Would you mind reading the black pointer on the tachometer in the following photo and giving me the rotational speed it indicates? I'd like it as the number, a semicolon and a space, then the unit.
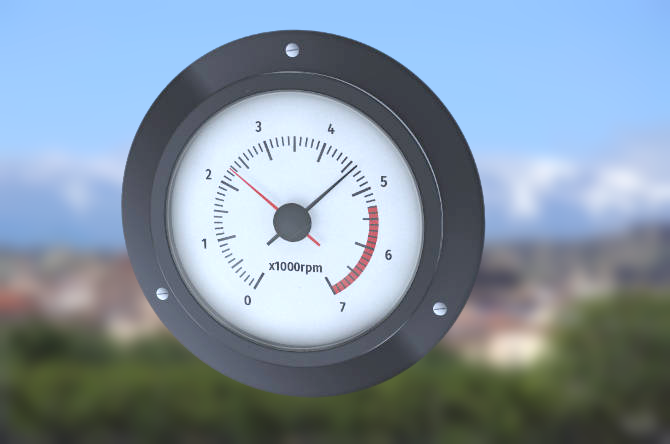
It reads 4600; rpm
